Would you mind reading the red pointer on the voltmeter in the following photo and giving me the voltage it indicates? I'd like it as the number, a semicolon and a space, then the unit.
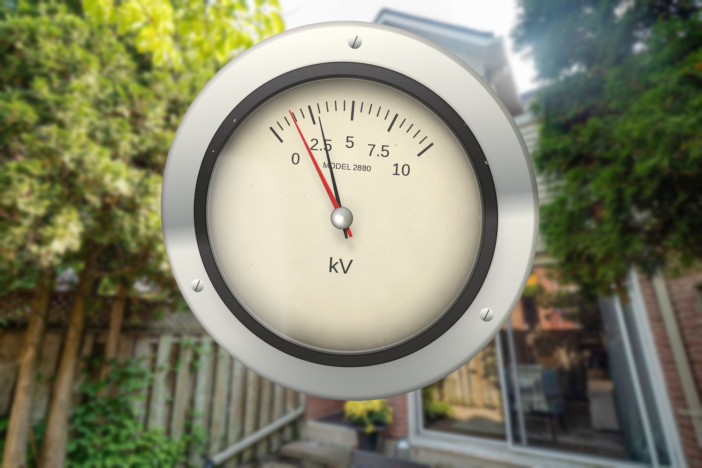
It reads 1.5; kV
